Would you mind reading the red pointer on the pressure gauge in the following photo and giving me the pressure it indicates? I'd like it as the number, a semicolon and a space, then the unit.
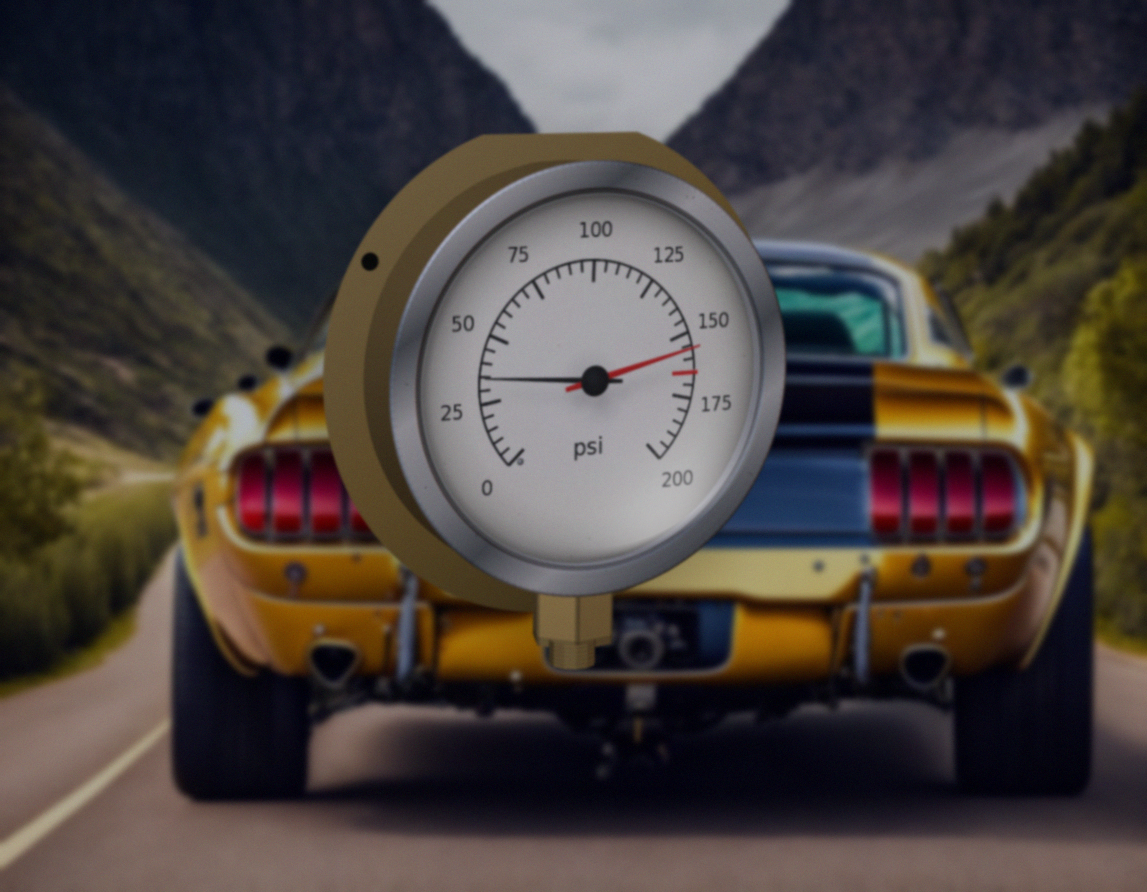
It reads 155; psi
